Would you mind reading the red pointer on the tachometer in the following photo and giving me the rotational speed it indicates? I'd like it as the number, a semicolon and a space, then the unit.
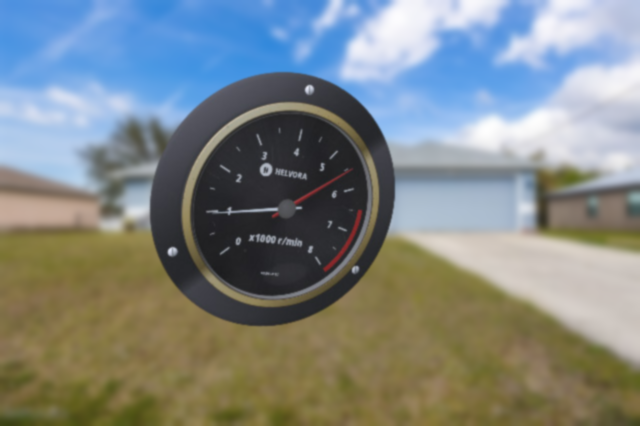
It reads 5500; rpm
